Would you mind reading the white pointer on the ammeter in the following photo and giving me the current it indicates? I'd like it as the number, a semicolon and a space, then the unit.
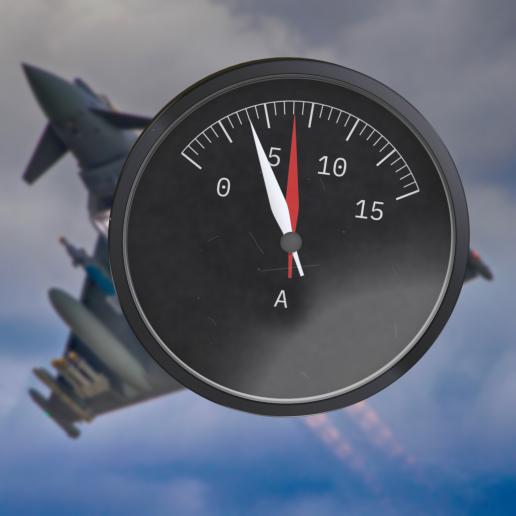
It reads 4; A
